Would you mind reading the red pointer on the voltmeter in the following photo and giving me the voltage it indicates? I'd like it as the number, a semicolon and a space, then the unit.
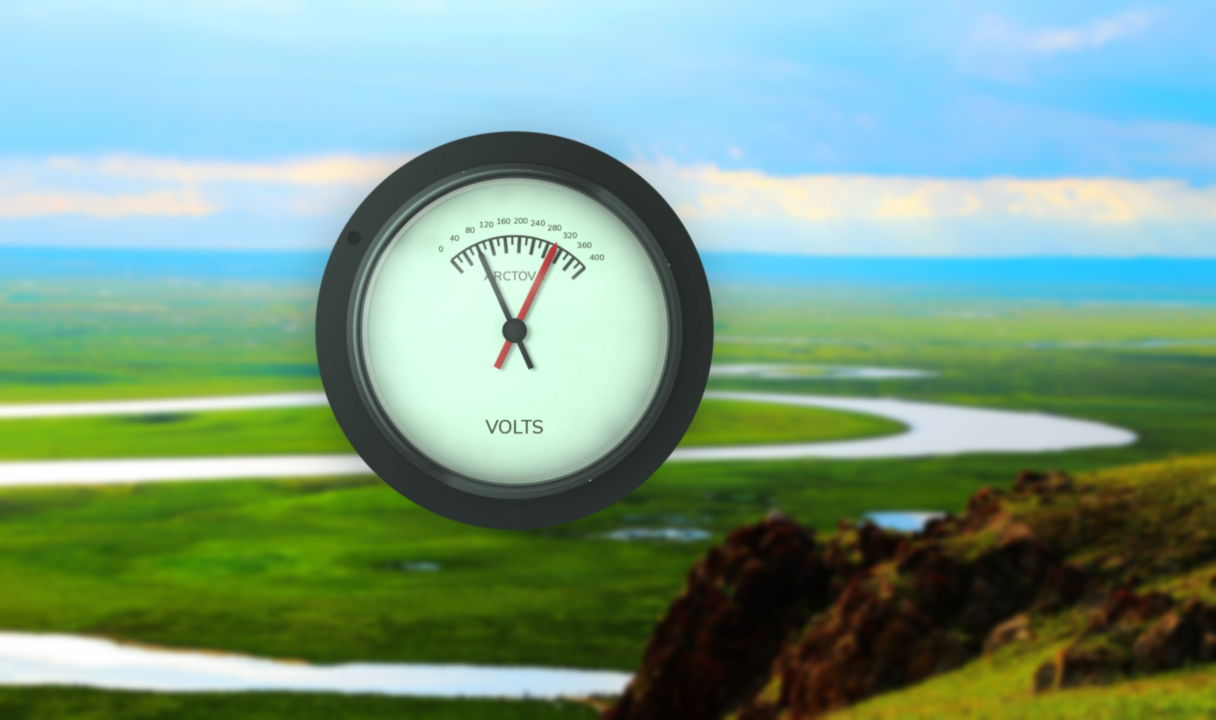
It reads 300; V
